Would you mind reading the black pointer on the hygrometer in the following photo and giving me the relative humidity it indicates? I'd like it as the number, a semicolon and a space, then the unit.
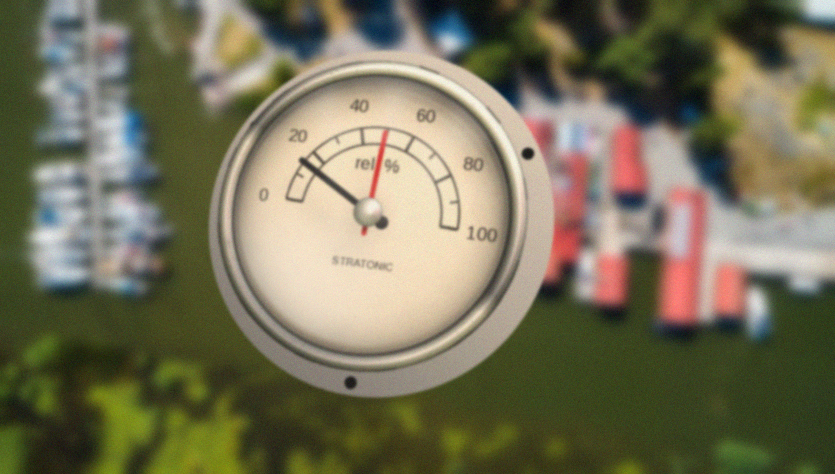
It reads 15; %
